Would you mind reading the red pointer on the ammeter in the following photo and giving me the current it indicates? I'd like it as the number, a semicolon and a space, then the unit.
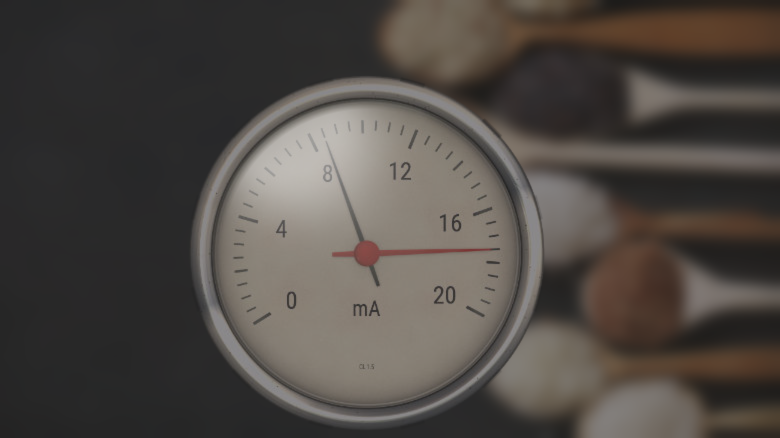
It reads 17.5; mA
